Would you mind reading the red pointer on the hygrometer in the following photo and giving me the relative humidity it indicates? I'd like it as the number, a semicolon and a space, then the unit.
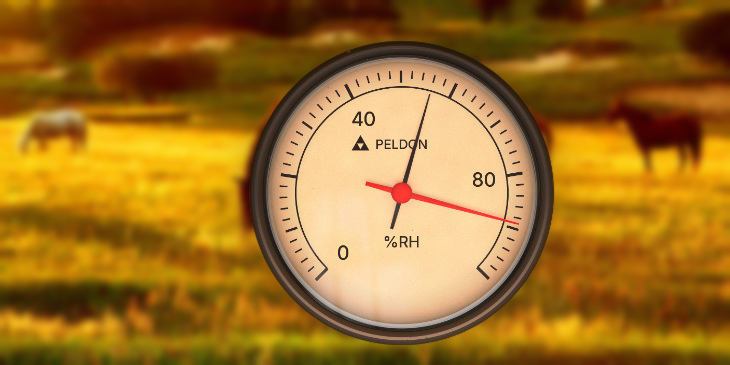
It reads 89; %
